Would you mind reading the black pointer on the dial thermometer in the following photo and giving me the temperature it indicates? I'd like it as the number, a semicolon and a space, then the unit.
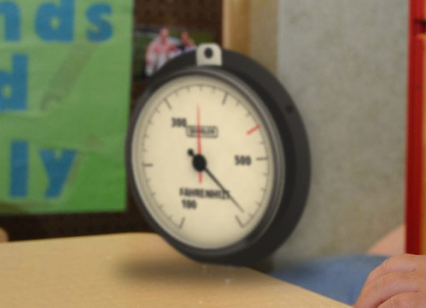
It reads 580; °F
